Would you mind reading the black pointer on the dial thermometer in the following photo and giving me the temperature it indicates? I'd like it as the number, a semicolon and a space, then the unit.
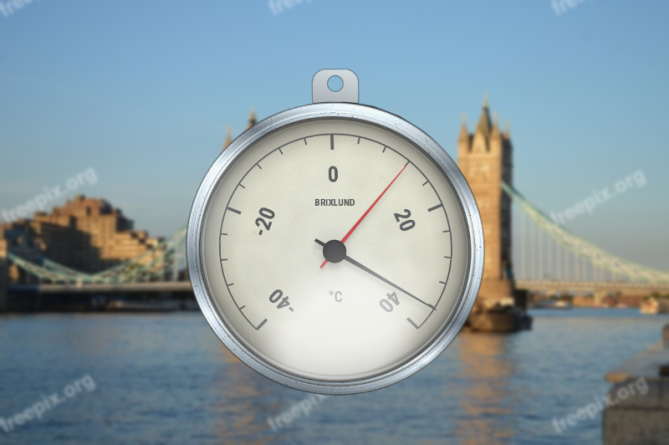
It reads 36; °C
